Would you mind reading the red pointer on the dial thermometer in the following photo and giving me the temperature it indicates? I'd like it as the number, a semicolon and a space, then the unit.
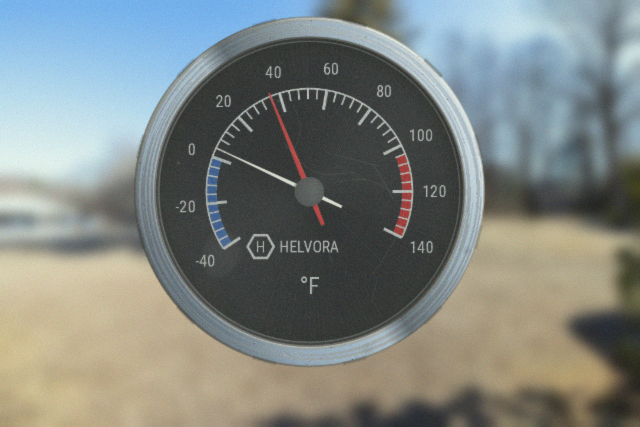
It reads 36; °F
